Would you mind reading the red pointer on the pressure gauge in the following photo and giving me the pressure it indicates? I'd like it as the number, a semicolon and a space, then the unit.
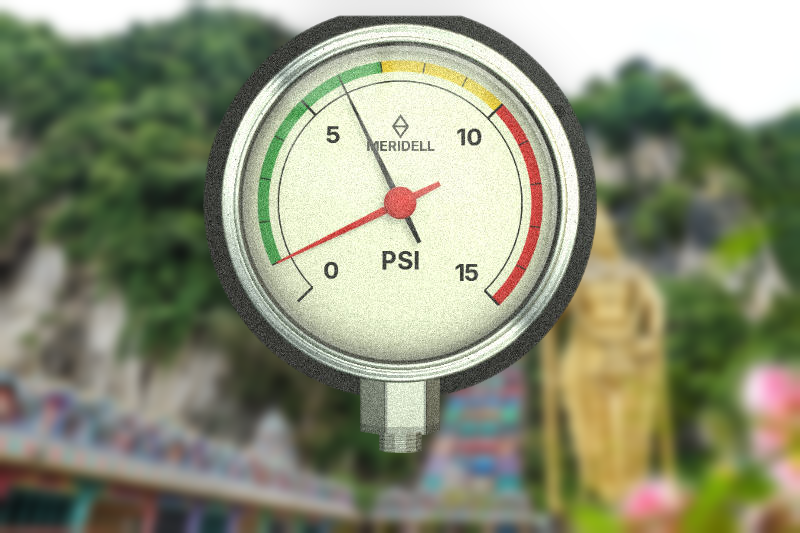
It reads 1; psi
